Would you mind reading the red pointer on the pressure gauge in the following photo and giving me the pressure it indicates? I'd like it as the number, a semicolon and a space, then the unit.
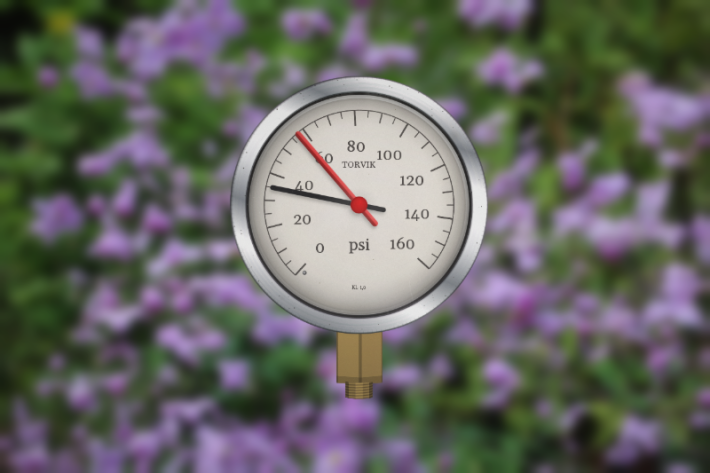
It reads 57.5; psi
